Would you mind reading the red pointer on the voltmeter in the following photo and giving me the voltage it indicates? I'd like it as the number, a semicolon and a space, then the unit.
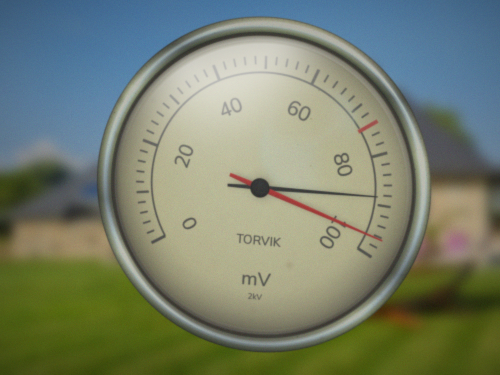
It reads 96; mV
